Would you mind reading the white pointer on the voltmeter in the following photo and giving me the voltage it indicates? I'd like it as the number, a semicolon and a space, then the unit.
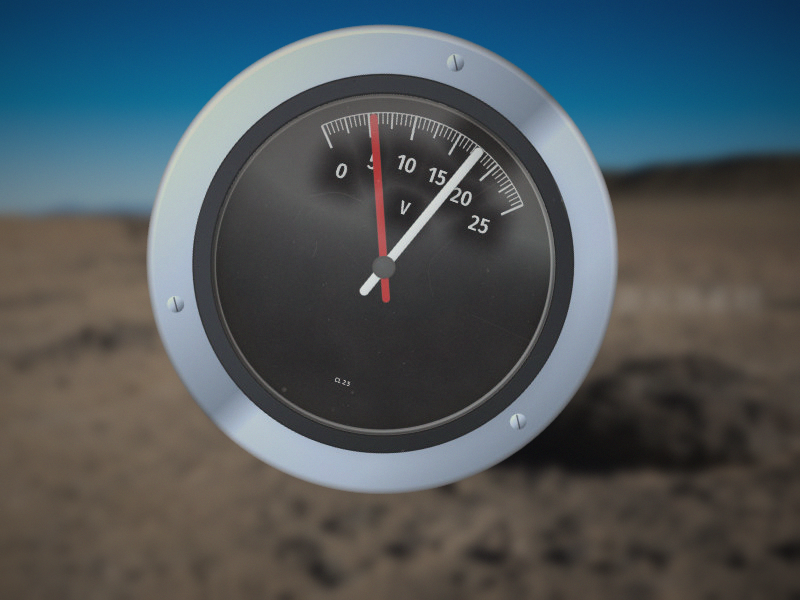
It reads 17.5; V
